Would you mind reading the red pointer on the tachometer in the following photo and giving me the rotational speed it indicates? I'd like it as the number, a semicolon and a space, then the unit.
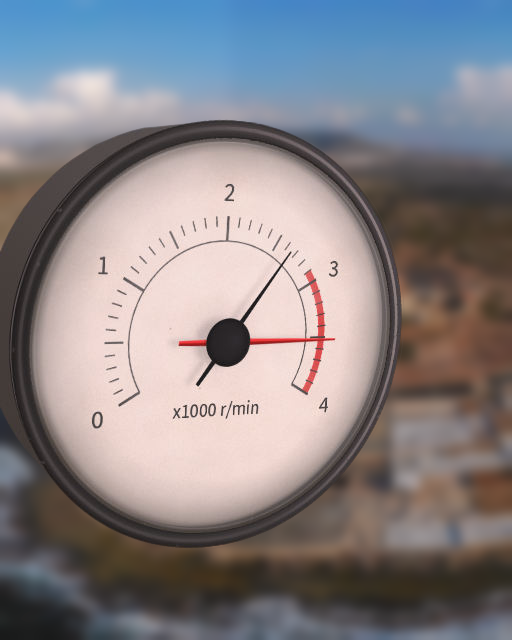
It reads 3500; rpm
